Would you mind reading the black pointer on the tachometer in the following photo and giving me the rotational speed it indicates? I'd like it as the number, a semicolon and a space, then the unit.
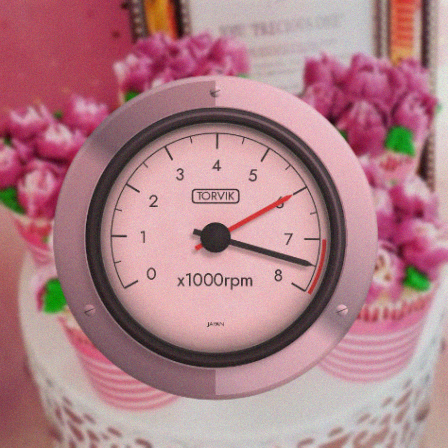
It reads 7500; rpm
